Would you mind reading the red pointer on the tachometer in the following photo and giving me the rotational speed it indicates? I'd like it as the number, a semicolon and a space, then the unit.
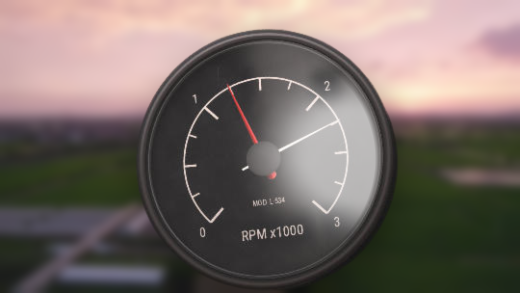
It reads 1250; rpm
